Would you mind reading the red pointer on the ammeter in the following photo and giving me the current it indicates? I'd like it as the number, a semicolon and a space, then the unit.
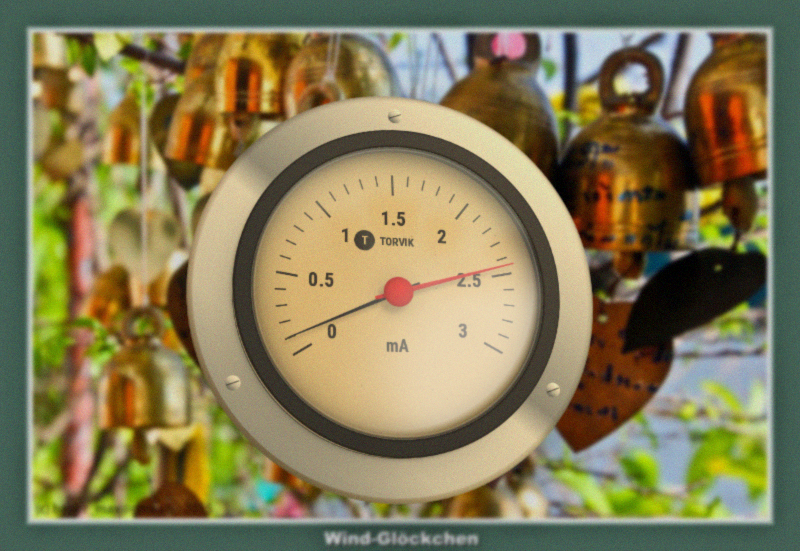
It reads 2.45; mA
